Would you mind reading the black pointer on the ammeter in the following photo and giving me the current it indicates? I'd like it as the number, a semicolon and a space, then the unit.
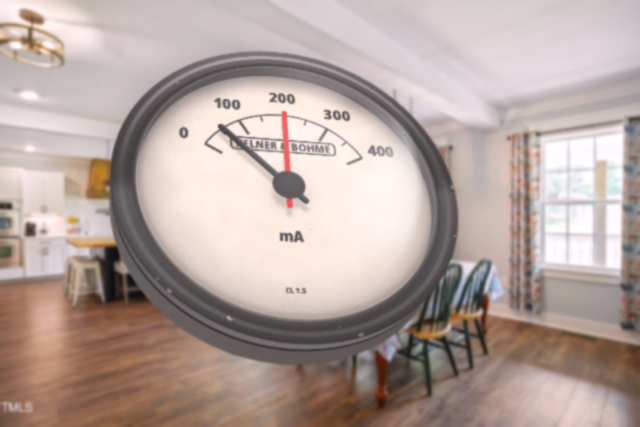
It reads 50; mA
